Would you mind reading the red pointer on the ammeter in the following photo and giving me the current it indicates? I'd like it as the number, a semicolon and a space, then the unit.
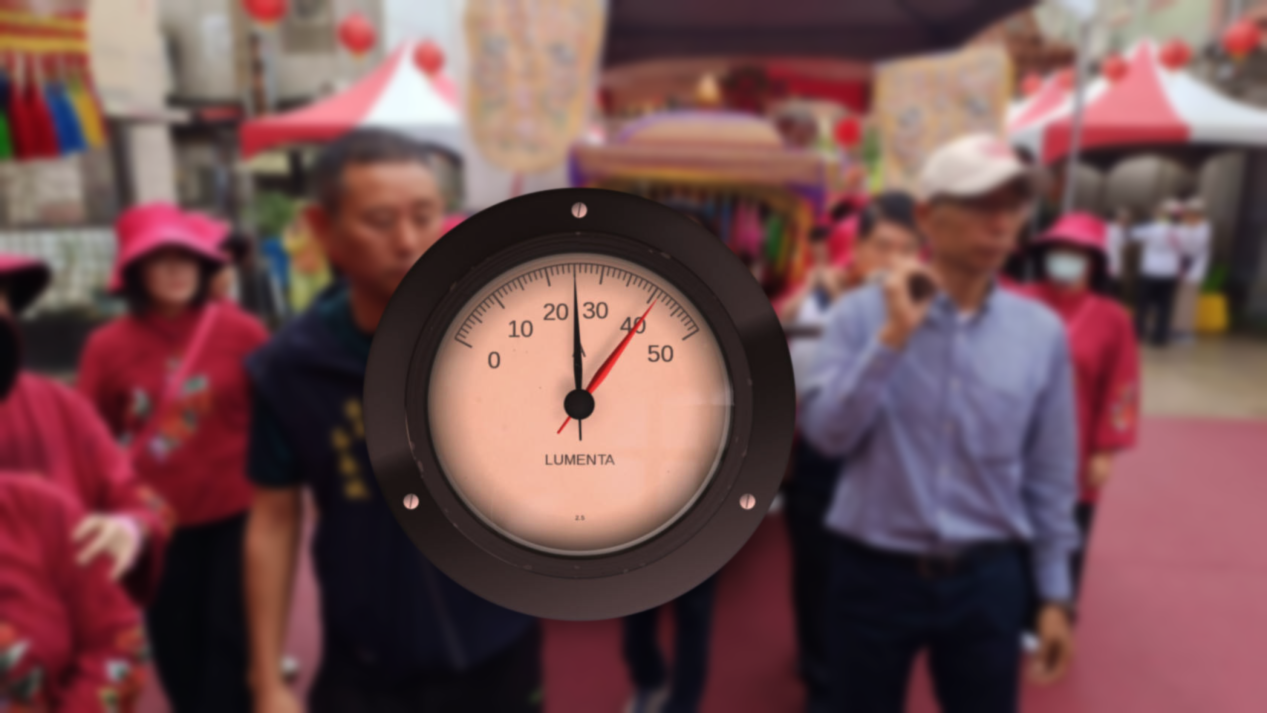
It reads 41; A
